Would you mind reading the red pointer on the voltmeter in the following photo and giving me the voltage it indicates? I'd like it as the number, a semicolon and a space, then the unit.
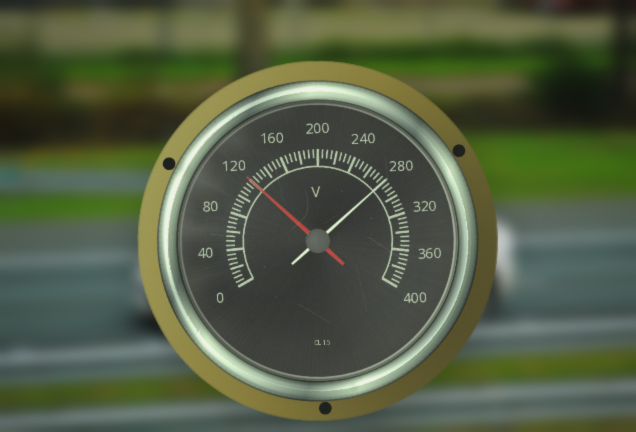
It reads 120; V
